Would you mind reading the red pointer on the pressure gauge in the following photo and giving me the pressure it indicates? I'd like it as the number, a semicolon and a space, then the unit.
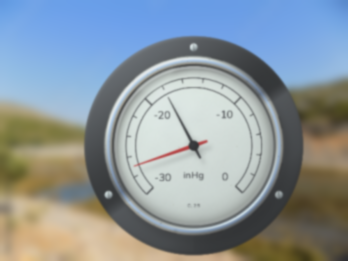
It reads -27; inHg
